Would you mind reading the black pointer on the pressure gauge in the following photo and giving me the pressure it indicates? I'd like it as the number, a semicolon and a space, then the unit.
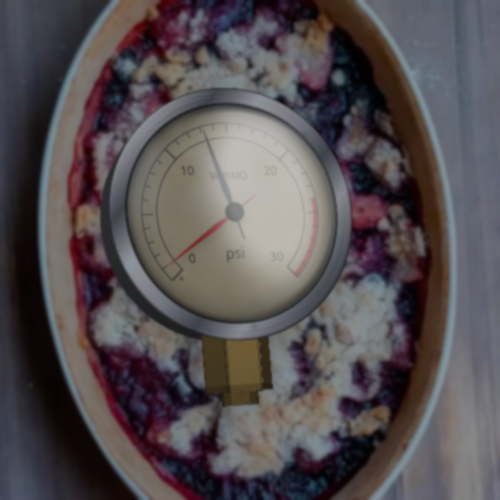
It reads 13; psi
